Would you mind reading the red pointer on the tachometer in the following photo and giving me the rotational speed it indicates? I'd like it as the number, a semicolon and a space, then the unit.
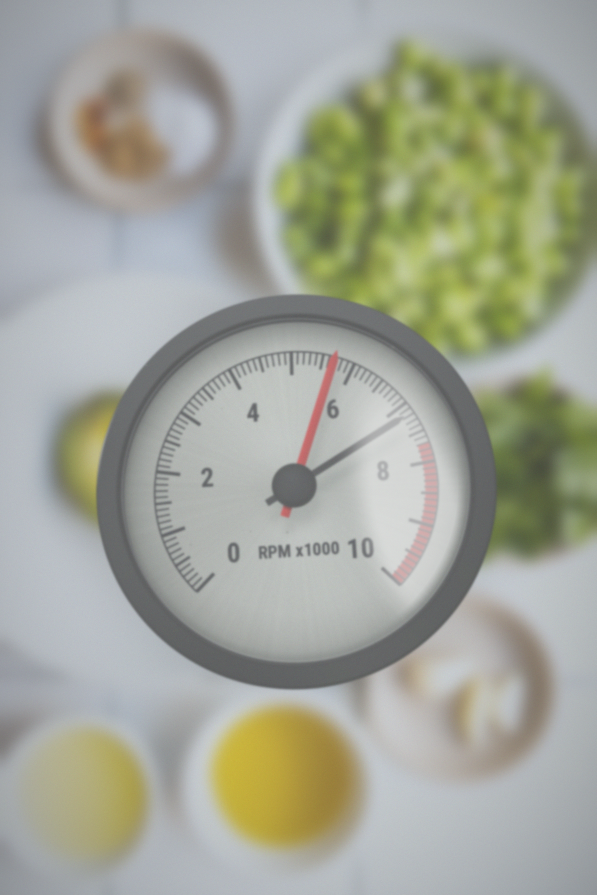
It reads 5700; rpm
